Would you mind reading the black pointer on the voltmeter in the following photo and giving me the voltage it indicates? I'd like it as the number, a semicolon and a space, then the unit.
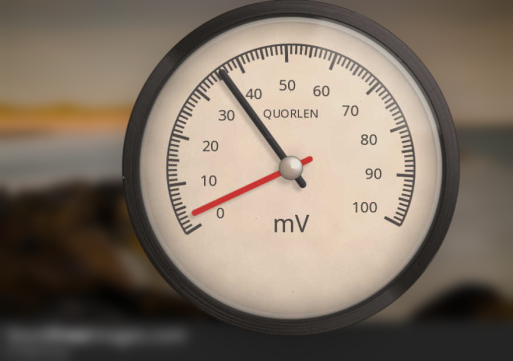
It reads 36; mV
